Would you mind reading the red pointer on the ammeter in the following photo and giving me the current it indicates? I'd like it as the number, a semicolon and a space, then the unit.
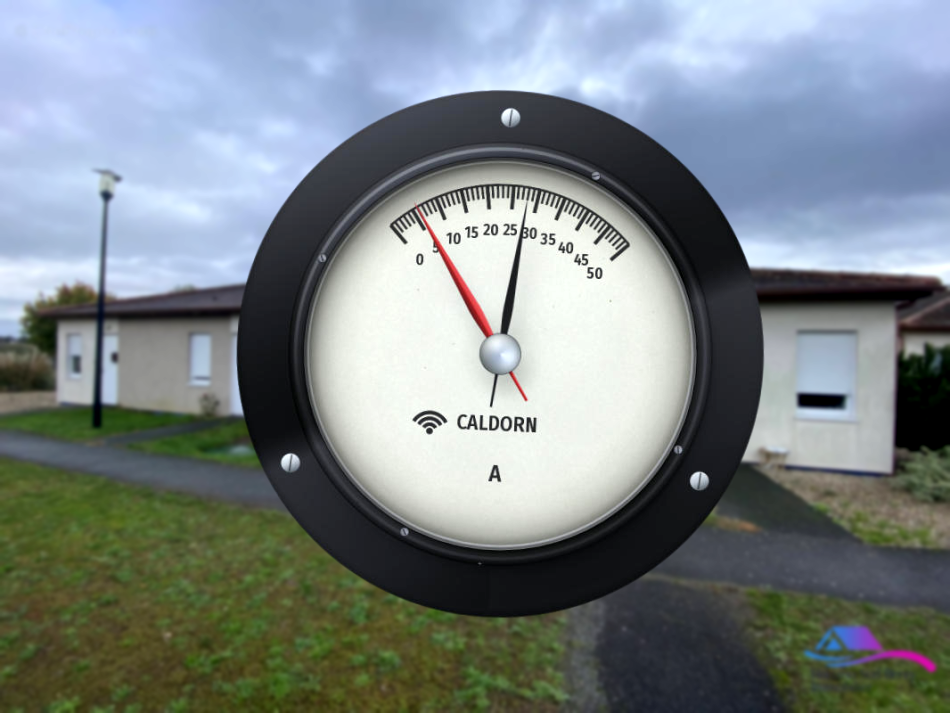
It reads 6; A
